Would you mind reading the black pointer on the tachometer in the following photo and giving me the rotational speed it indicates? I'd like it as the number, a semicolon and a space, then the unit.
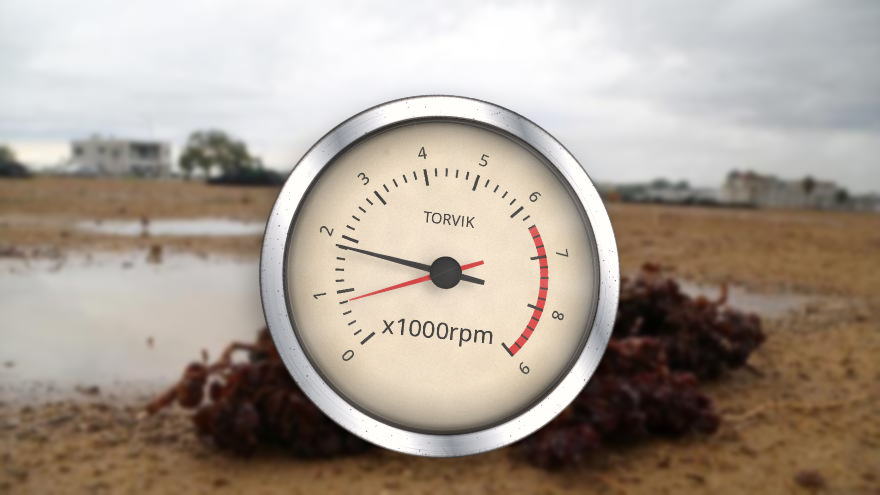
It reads 1800; rpm
